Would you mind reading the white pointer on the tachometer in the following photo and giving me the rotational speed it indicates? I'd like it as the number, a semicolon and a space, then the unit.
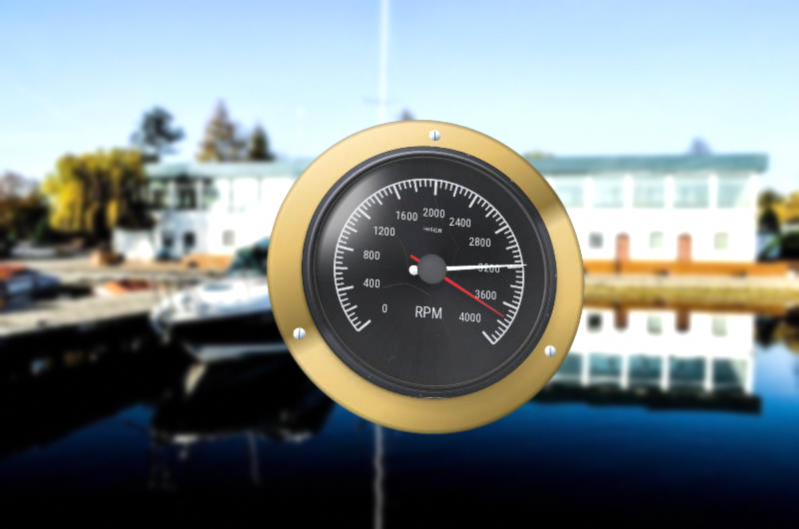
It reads 3200; rpm
